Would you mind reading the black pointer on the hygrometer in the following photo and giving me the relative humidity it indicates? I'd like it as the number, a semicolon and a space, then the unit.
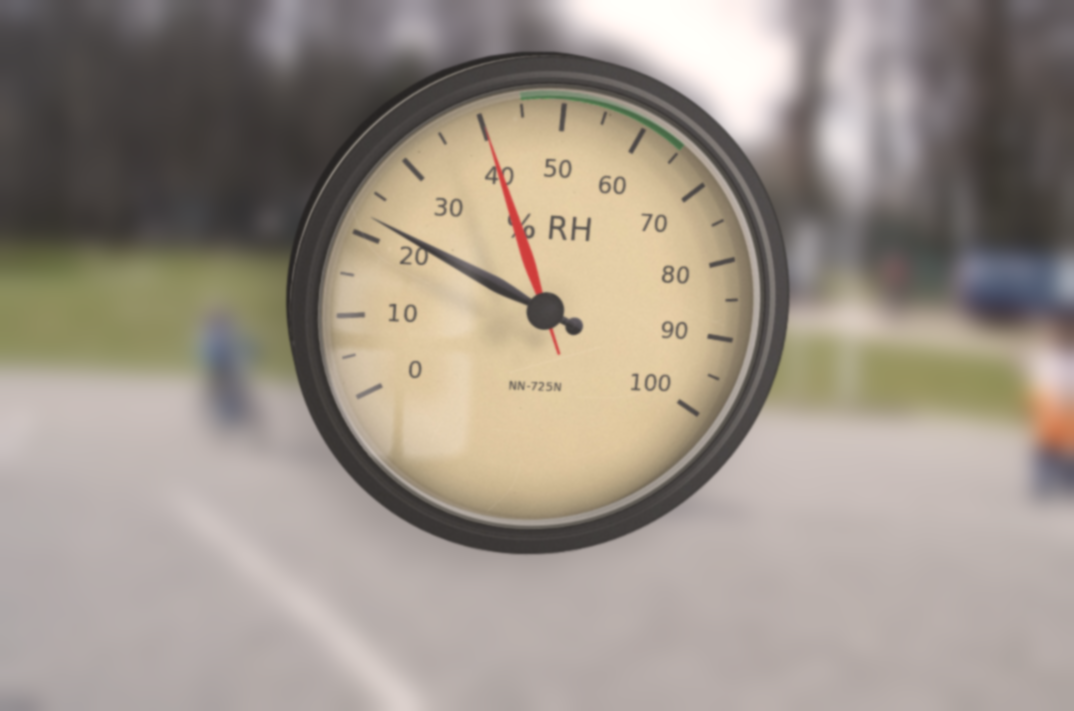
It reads 22.5; %
